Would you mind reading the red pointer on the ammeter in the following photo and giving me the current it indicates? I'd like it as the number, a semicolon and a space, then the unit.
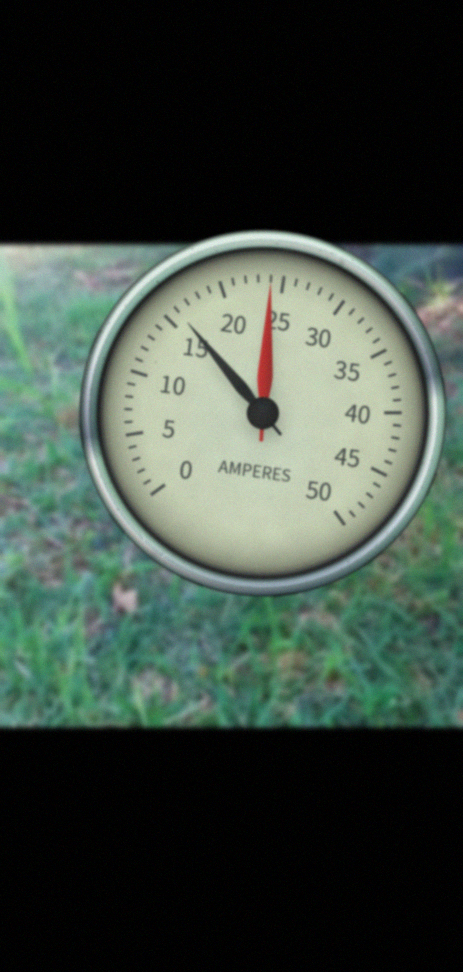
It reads 24; A
